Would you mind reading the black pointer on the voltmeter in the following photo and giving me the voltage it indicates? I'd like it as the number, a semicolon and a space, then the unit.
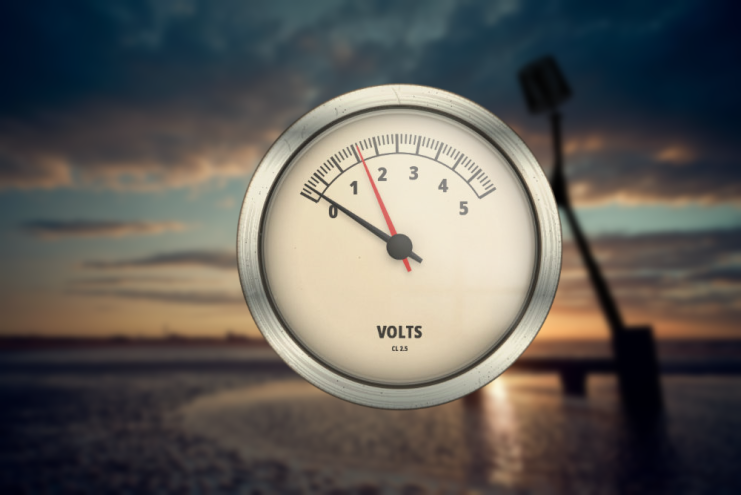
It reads 0.2; V
